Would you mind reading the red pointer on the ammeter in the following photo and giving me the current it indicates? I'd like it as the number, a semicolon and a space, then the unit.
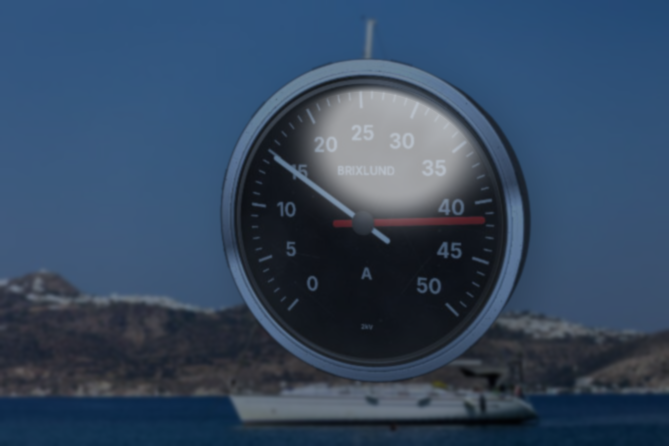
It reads 41.5; A
